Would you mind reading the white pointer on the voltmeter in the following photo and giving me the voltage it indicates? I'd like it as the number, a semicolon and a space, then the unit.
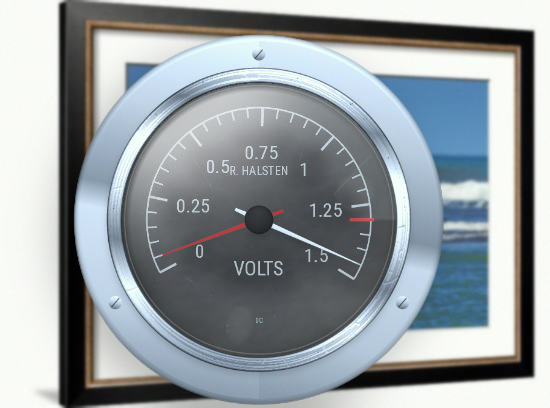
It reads 1.45; V
